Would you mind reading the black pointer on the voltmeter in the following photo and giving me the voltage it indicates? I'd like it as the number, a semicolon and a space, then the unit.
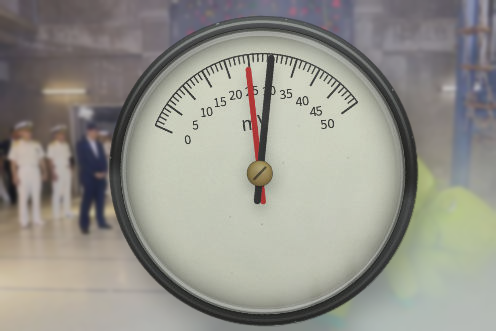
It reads 30; mV
